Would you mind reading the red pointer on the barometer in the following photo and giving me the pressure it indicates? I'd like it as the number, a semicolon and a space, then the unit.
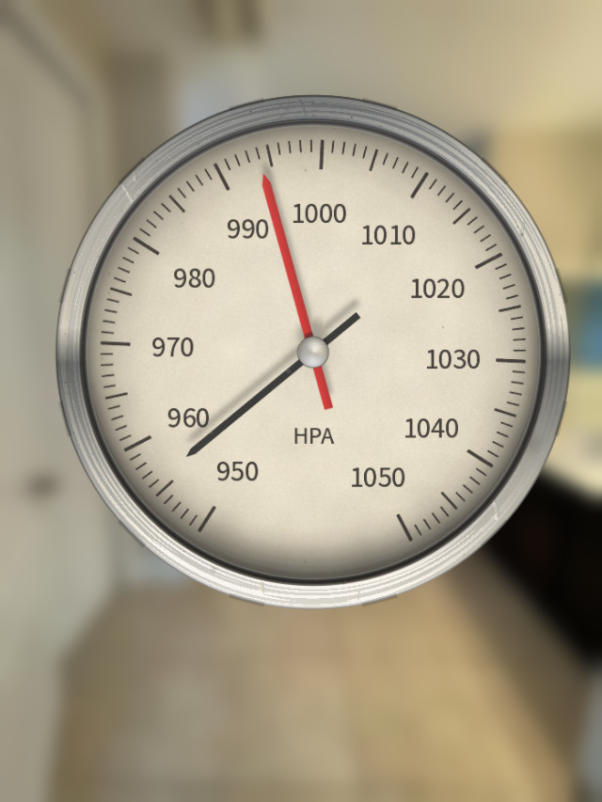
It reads 994; hPa
